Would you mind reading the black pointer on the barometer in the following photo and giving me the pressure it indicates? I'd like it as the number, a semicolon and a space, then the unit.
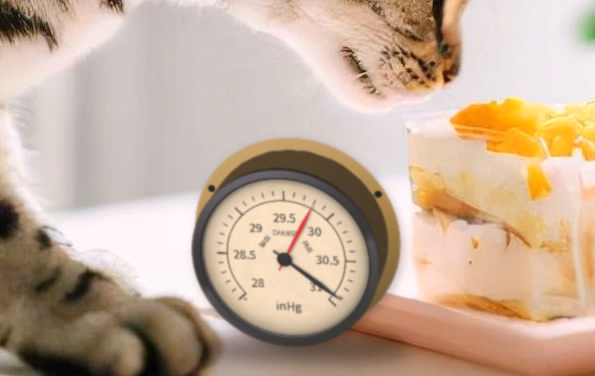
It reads 30.9; inHg
